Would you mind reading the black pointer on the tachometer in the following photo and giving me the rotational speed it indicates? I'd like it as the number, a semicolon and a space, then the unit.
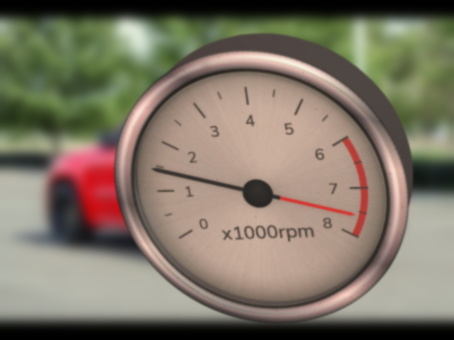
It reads 1500; rpm
